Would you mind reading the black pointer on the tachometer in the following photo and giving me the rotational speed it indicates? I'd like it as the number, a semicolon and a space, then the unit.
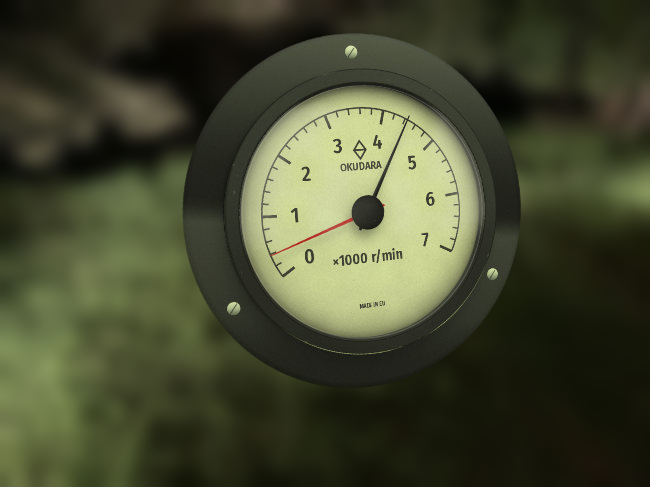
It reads 4400; rpm
